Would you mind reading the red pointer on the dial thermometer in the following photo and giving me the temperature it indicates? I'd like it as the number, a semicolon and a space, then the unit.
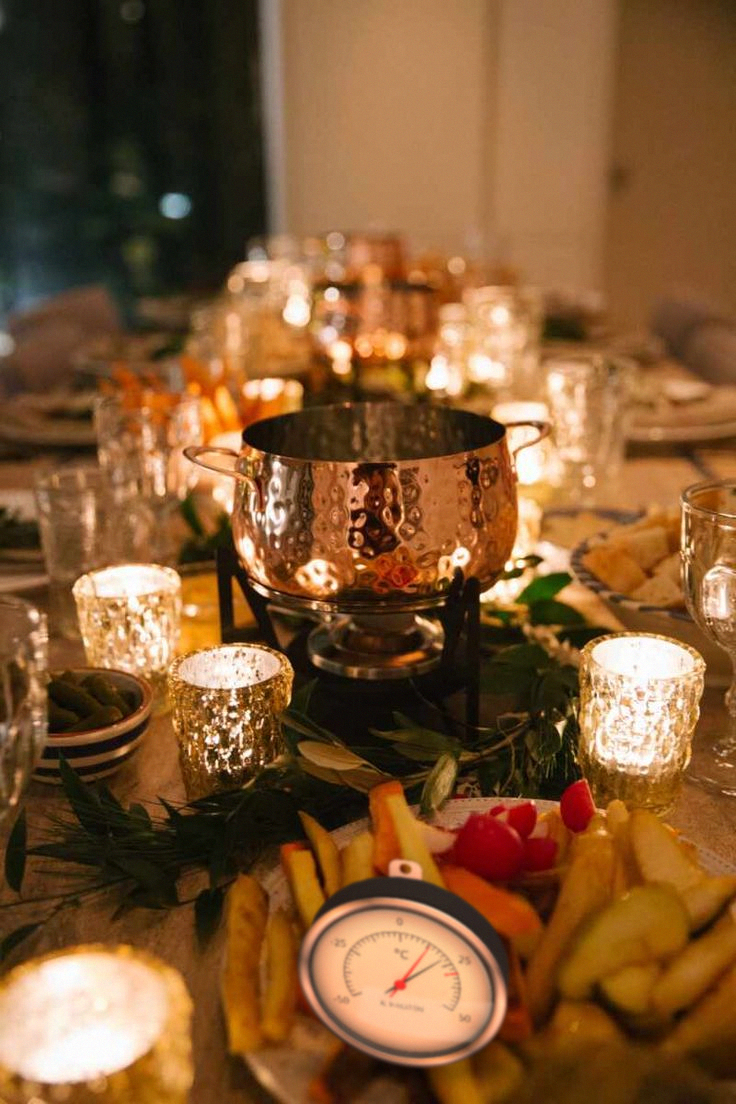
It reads 12.5; °C
